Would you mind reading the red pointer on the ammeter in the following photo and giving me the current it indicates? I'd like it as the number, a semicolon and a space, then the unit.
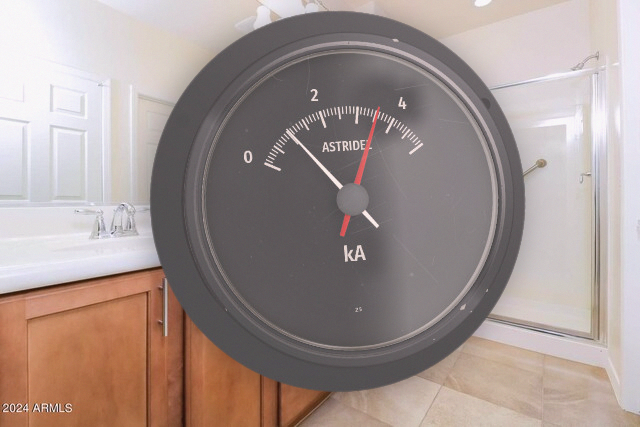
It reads 3.5; kA
